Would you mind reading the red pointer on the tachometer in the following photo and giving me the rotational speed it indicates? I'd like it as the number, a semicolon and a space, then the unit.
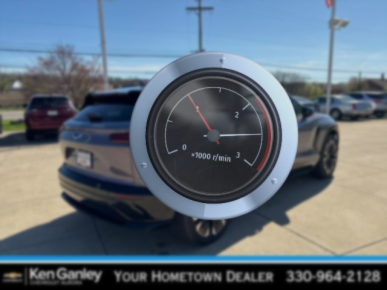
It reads 1000; rpm
